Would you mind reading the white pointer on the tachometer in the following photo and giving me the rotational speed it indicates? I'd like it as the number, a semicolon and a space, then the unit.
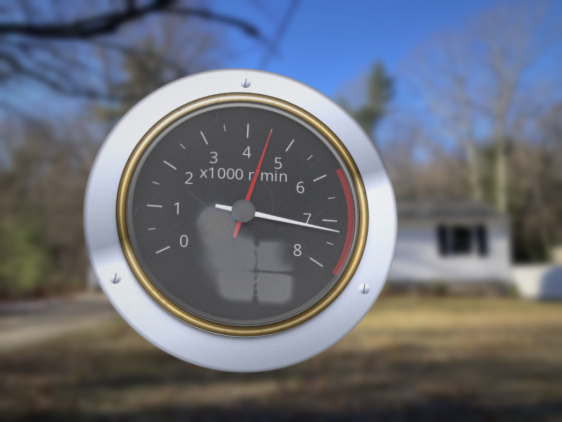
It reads 7250; rpm
